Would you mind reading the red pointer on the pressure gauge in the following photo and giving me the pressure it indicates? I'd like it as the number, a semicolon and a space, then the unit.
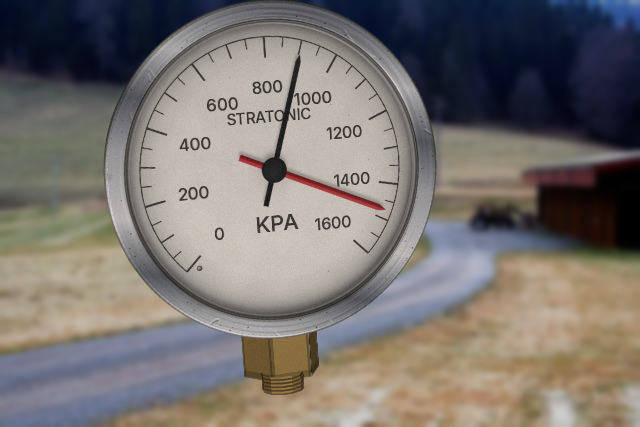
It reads 1475; kPa
